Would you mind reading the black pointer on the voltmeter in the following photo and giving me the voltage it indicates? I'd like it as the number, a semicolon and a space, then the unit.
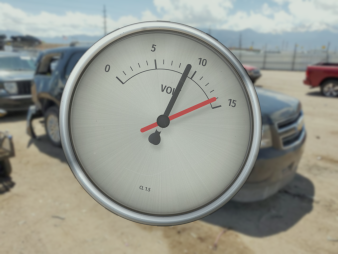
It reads 9; V
